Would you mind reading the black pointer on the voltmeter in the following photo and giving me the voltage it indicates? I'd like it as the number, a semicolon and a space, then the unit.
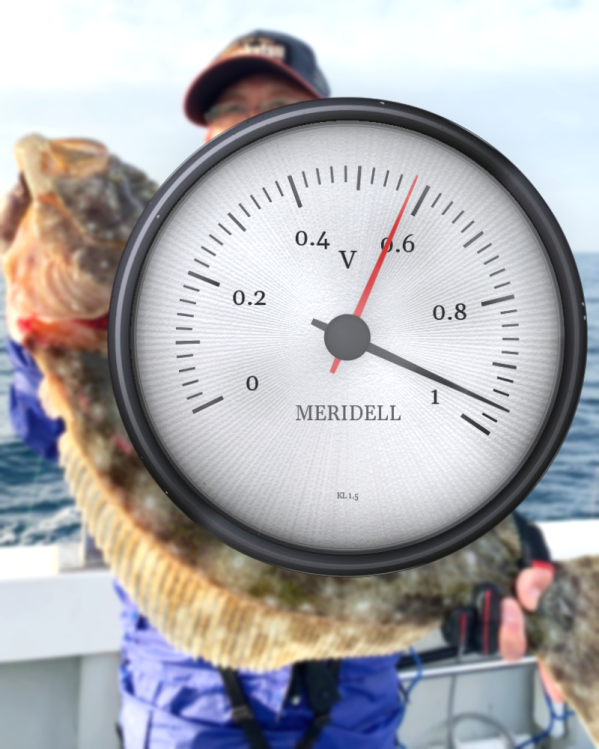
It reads 0.96; V
